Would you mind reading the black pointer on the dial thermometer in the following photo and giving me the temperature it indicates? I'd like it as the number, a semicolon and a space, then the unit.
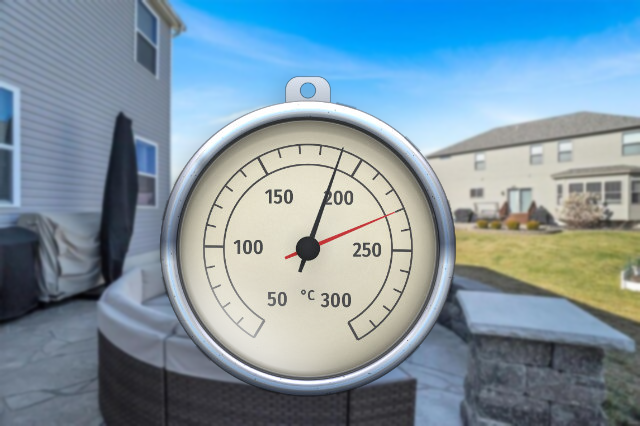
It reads 190; °C
